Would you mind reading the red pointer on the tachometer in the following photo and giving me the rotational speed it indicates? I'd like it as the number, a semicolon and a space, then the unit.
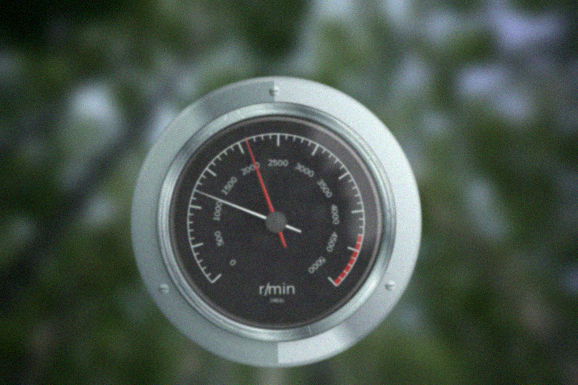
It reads 2100; rpm
